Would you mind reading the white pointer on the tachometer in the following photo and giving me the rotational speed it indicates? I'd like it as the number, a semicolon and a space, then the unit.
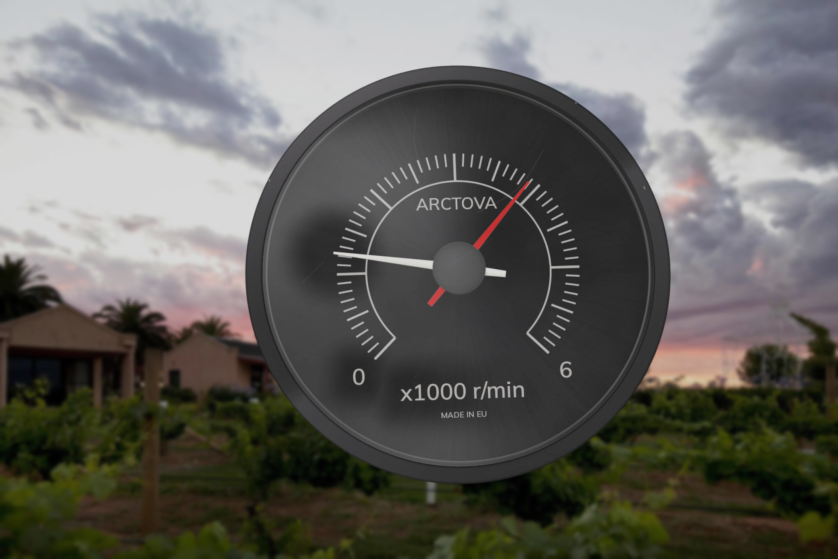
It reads 1200; rpm
